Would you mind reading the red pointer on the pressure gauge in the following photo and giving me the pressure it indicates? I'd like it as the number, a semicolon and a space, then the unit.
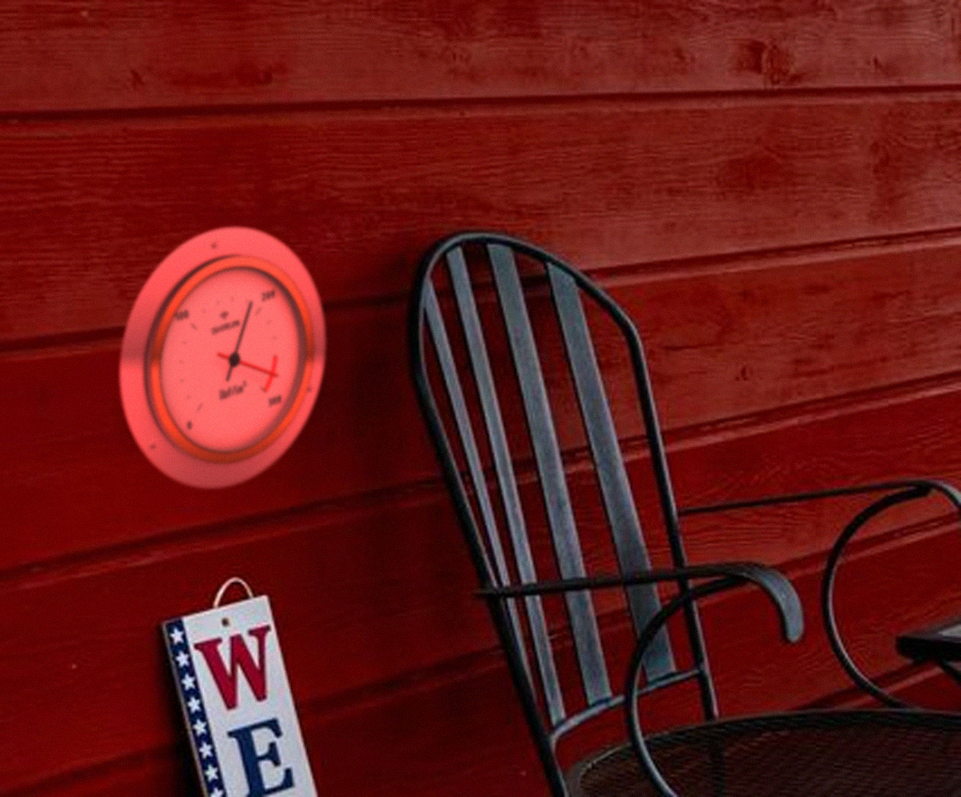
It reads 280; psi
